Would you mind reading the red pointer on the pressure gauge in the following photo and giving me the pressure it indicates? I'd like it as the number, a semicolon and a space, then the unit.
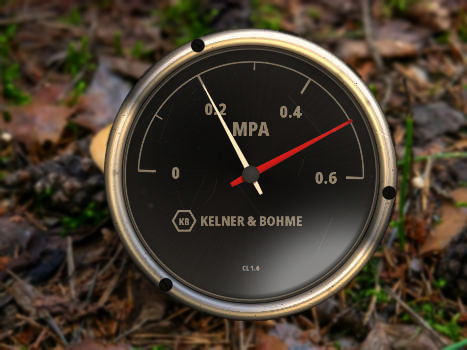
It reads 0.5; MPa
